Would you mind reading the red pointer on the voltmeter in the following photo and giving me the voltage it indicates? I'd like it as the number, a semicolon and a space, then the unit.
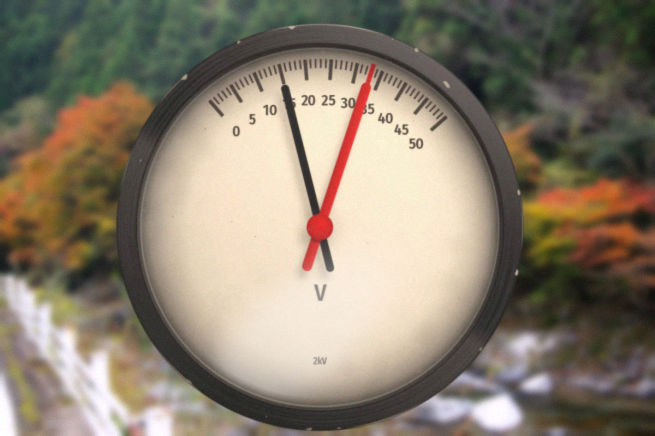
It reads 33; V
